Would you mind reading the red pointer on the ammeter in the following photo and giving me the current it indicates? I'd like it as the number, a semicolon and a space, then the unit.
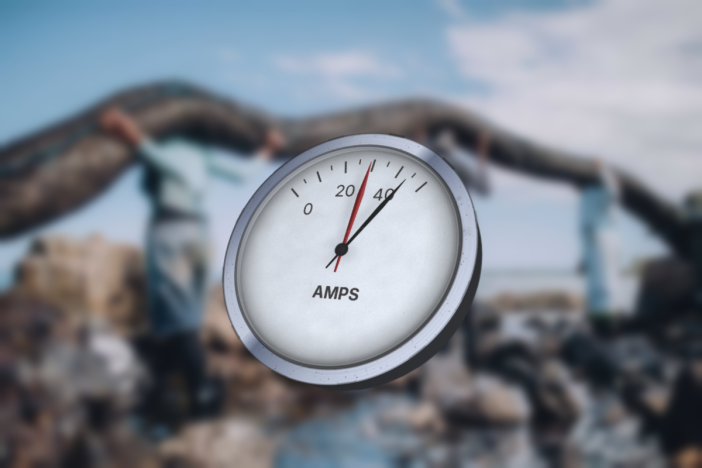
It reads 30; A
